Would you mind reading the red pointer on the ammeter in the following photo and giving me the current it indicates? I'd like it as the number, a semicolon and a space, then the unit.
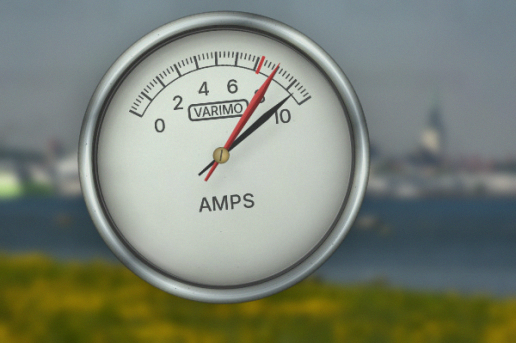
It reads 8; A
